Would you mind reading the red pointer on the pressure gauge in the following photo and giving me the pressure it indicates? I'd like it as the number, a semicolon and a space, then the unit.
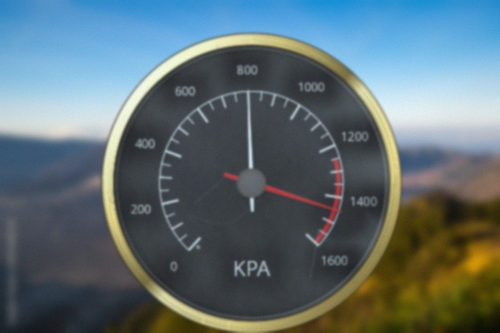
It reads 1450; kPa
